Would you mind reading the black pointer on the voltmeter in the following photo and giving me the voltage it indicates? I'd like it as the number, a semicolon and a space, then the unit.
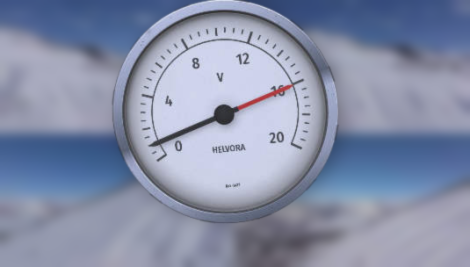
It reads 1; V
